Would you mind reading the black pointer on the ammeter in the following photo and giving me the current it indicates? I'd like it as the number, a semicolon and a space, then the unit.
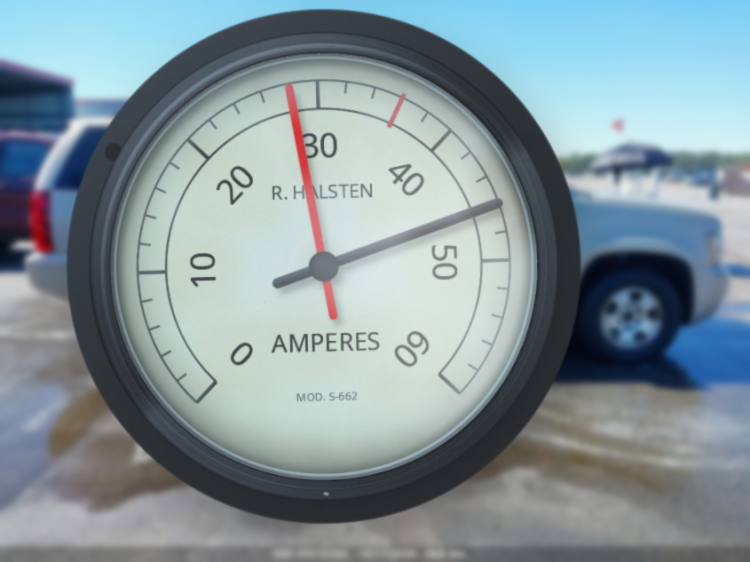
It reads 46; A
